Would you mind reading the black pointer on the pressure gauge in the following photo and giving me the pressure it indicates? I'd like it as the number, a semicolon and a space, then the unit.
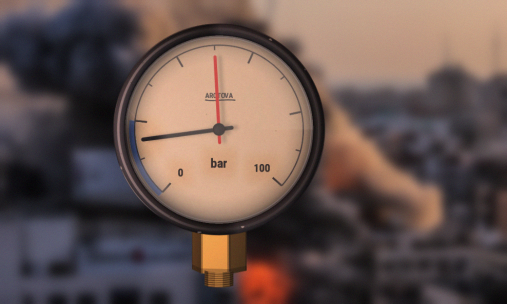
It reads 15; bar
